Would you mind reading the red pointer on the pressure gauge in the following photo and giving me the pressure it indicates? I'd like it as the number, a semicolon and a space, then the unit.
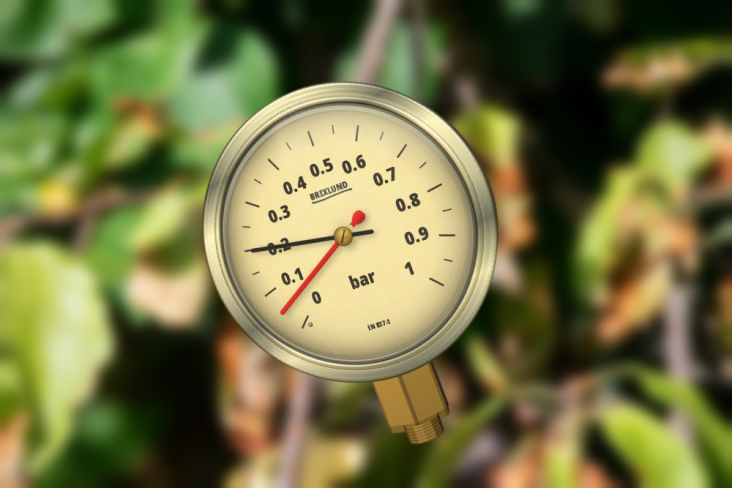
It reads 0.05; bar
